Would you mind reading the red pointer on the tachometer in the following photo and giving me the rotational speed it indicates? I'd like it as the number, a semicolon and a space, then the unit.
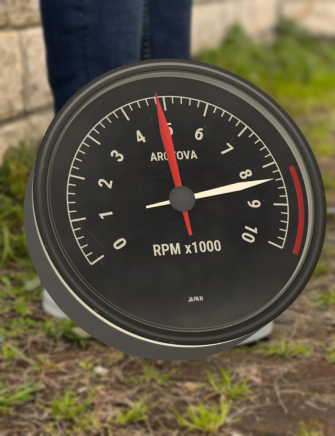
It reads 4800; rpm
